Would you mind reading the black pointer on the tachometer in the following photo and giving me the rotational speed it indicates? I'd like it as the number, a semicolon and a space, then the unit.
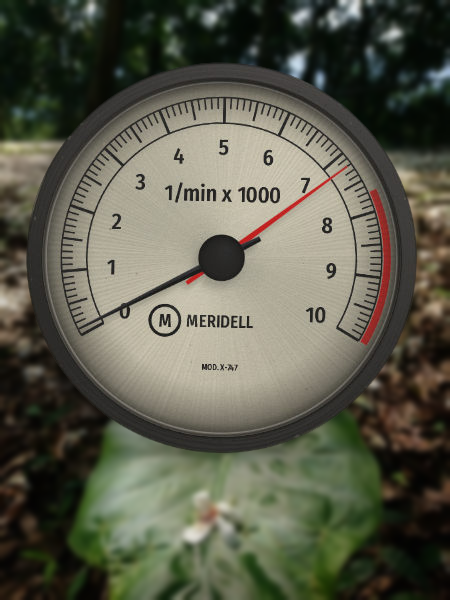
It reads 100; rpm
